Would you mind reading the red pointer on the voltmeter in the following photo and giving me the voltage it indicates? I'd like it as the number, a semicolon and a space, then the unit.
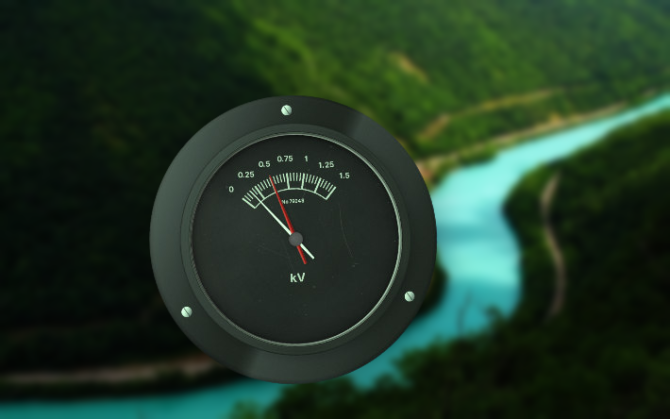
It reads 0.5; kV
